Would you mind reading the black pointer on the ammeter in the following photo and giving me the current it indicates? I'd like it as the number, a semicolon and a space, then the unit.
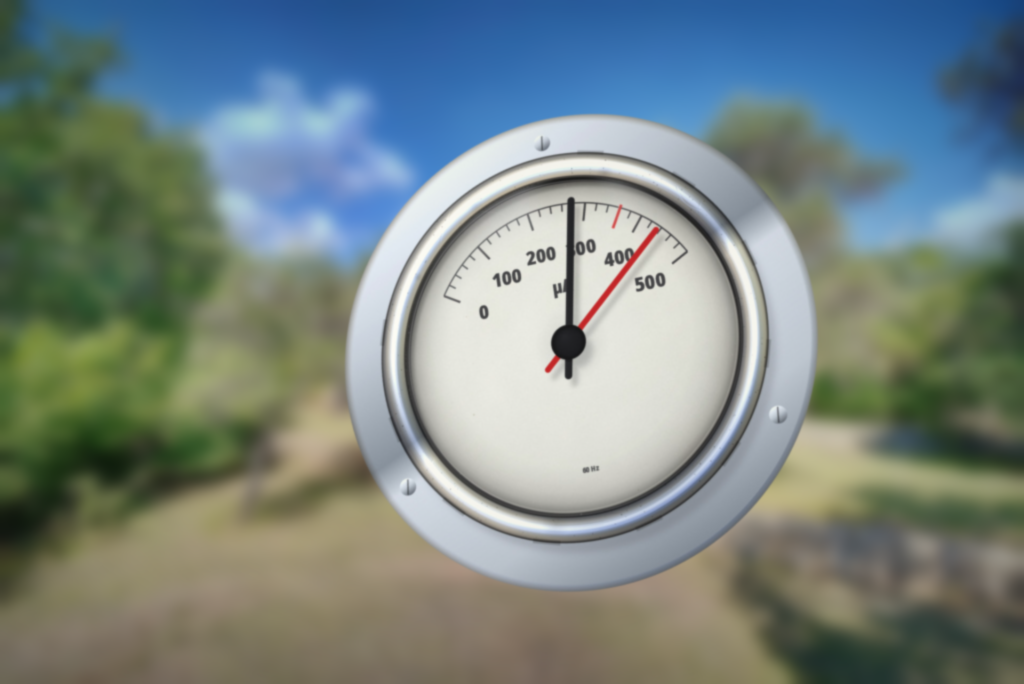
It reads 280; µA
